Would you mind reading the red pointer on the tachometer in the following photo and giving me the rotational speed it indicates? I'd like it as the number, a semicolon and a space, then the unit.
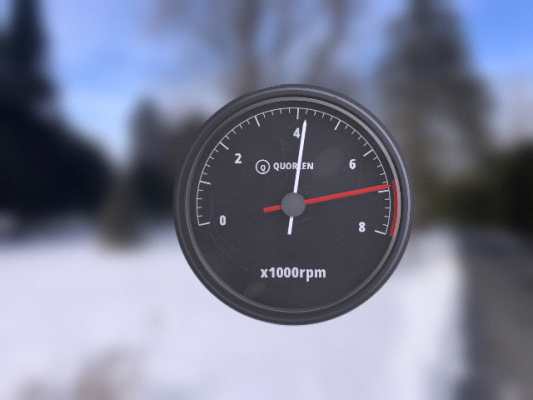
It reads 6900; rpm
